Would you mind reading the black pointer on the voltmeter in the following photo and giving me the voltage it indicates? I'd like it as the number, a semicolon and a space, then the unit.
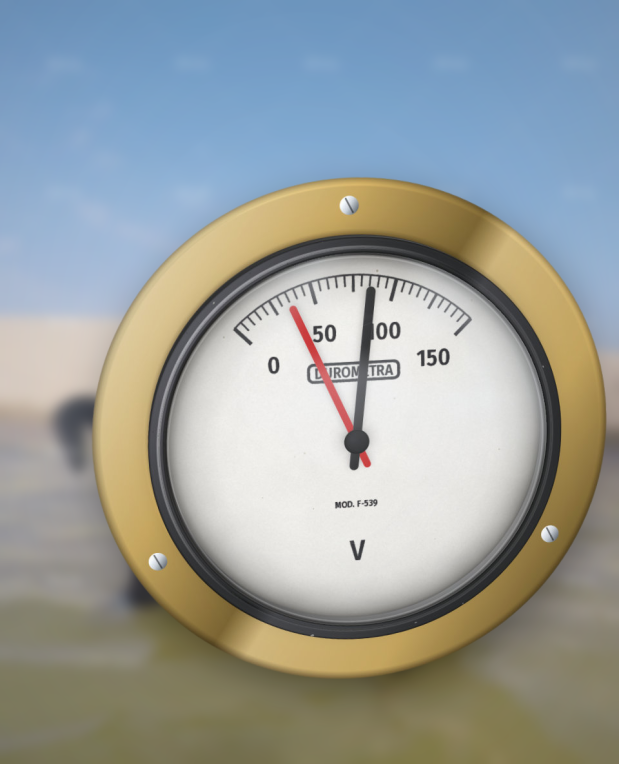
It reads 85; V
